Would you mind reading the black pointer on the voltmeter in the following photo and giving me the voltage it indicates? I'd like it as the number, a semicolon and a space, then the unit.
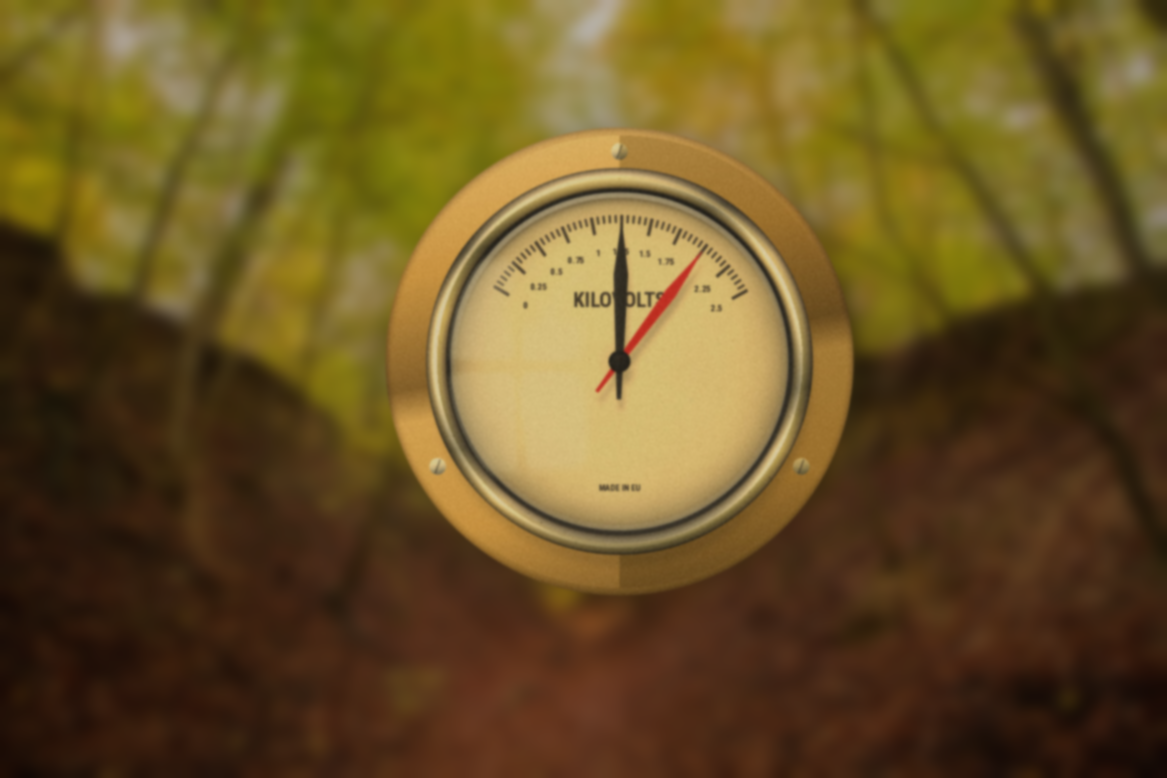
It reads 1.25; kV
